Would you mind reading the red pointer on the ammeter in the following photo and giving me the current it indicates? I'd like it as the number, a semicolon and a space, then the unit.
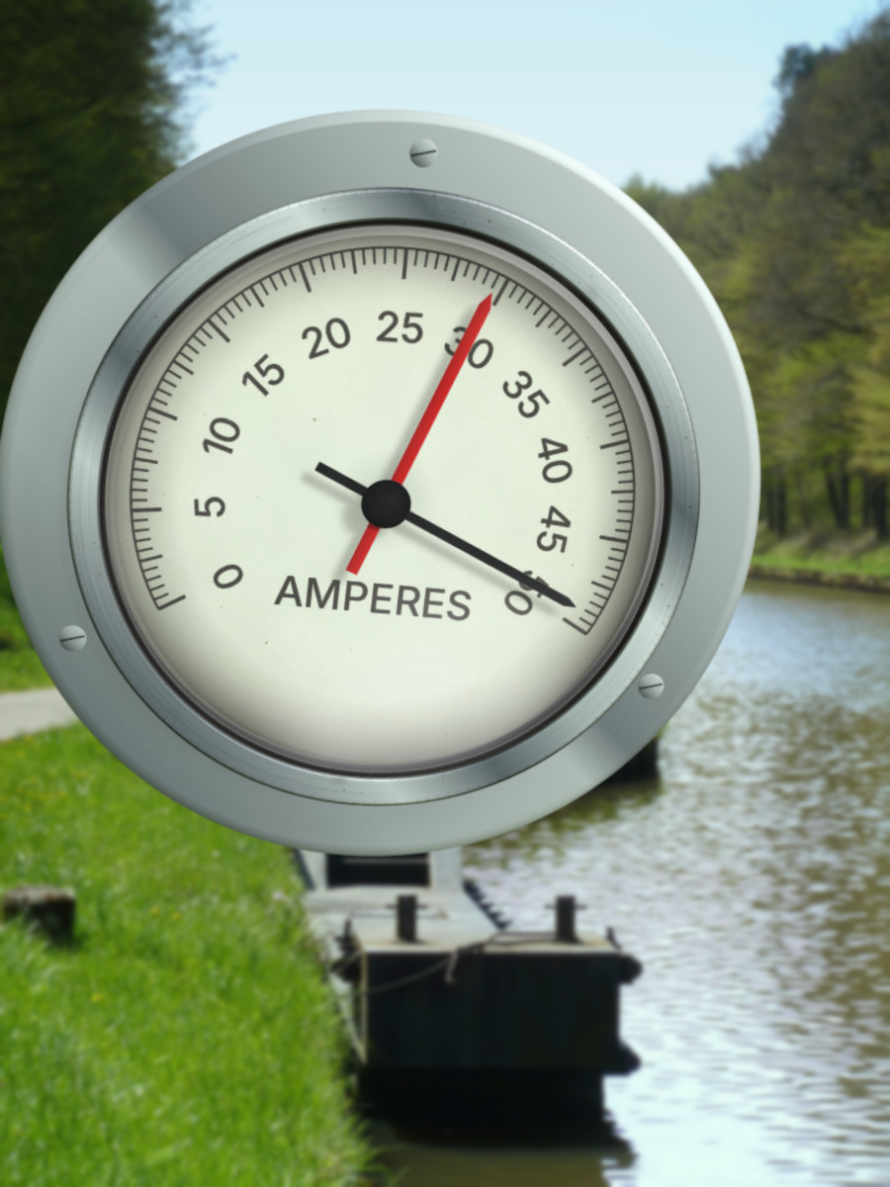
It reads 29.5; A
